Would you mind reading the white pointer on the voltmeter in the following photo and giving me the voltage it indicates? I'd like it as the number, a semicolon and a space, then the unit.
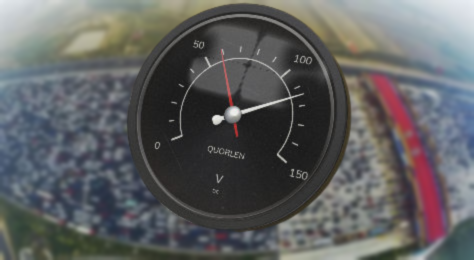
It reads 115; V
